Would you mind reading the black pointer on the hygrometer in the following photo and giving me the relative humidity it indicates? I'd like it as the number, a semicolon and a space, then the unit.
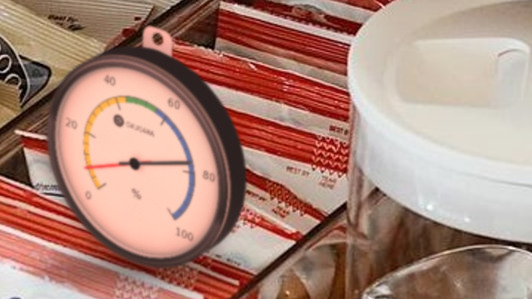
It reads 76; %
